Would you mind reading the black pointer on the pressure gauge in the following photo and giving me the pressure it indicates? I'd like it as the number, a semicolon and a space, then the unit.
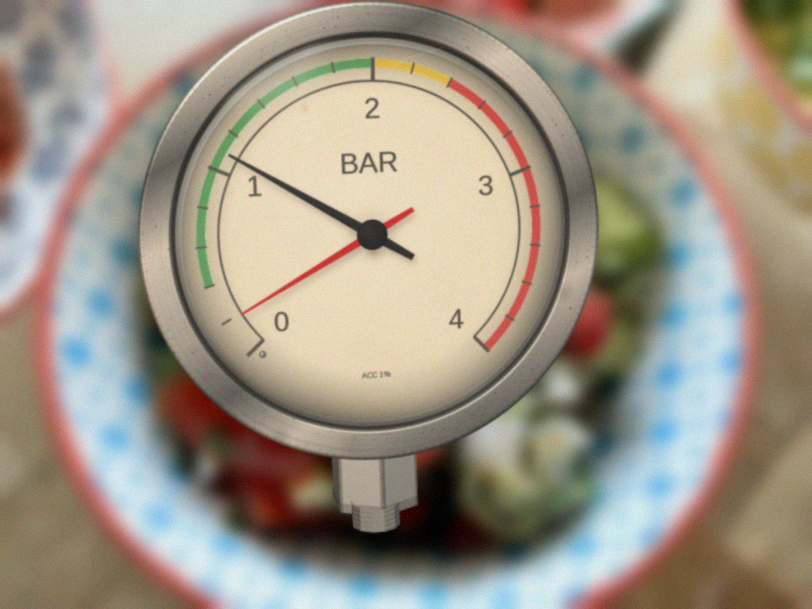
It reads 1.1; bar
